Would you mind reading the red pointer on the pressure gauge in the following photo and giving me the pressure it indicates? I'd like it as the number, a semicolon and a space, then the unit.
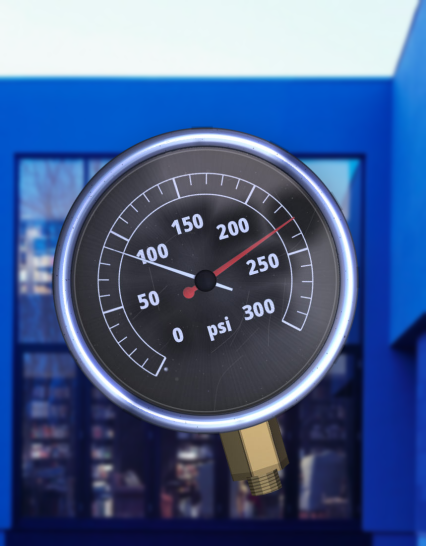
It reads 230; psi
